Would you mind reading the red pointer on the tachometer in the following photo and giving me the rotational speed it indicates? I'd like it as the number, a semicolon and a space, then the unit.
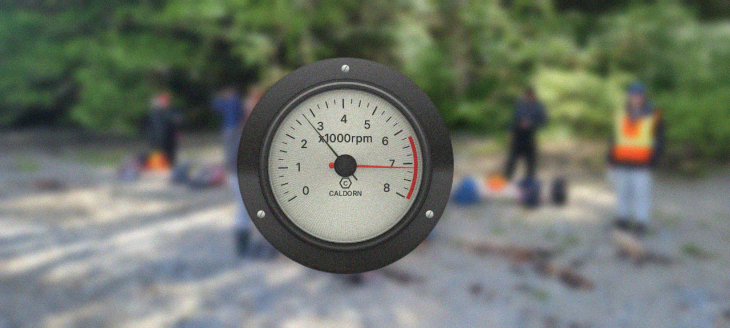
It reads 7125; rpm
